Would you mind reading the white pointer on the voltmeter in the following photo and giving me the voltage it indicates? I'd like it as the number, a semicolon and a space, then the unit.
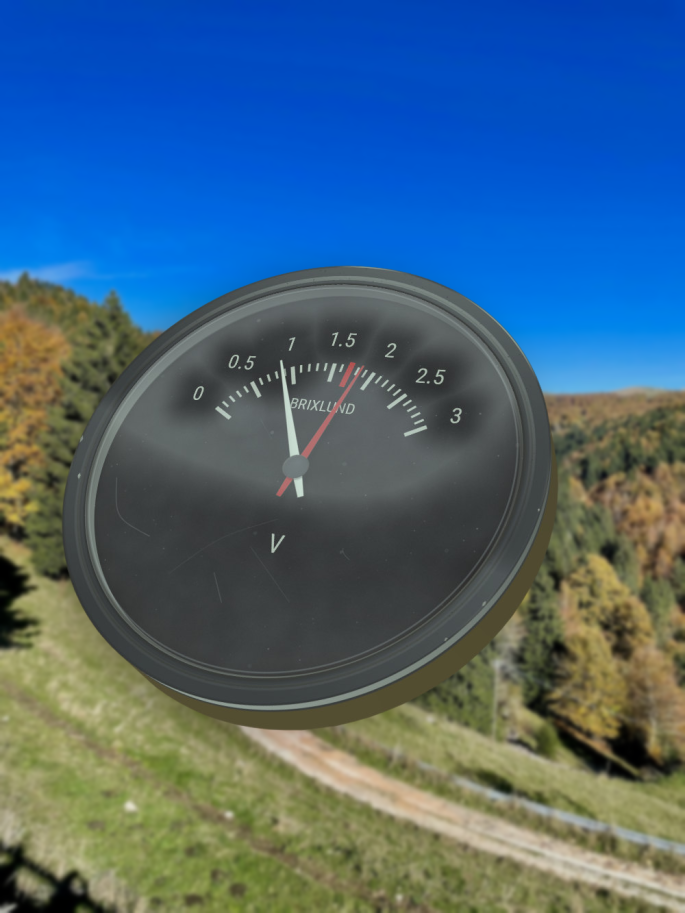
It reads 0.9; V
